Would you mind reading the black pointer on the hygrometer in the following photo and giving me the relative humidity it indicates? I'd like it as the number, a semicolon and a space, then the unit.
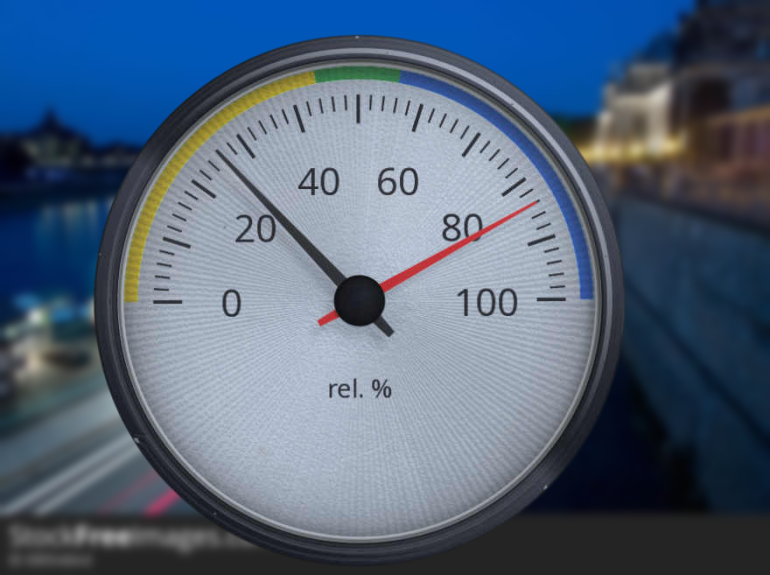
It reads 26; %
